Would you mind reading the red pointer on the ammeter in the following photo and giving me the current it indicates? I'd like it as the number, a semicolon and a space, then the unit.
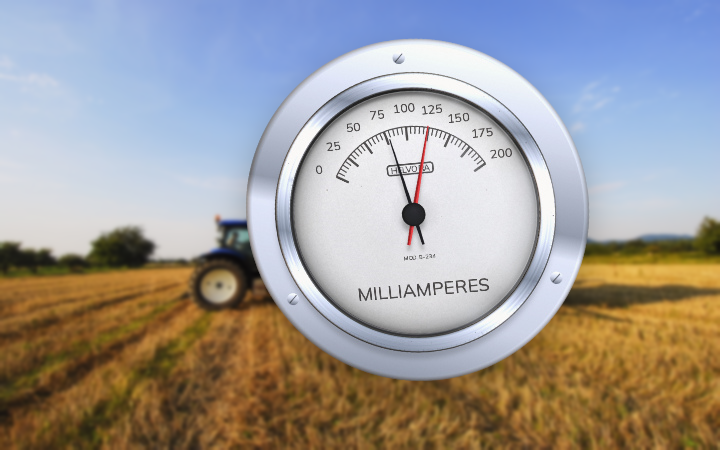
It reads 125; mA
